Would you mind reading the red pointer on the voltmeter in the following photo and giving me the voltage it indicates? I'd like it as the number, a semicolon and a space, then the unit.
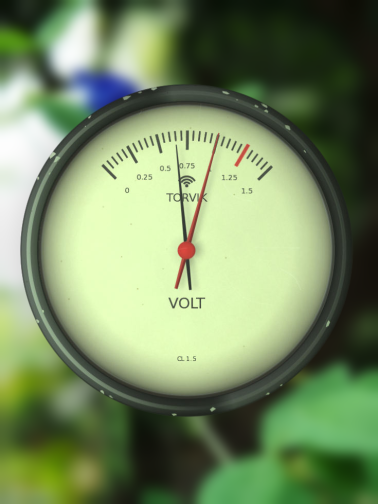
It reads 1; V
